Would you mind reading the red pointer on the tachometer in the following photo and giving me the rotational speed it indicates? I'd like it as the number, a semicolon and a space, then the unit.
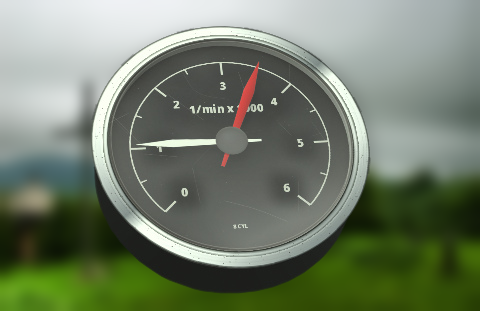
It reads 3500; rpm
